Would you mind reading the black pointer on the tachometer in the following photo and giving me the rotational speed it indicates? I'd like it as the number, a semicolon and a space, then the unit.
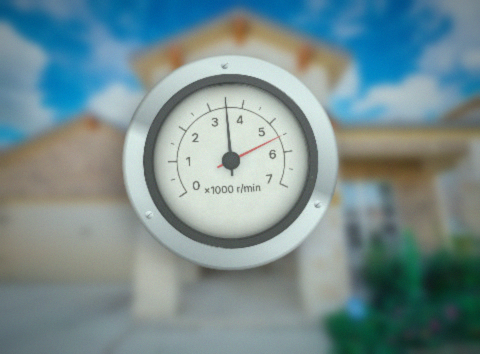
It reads 3500; rpm
